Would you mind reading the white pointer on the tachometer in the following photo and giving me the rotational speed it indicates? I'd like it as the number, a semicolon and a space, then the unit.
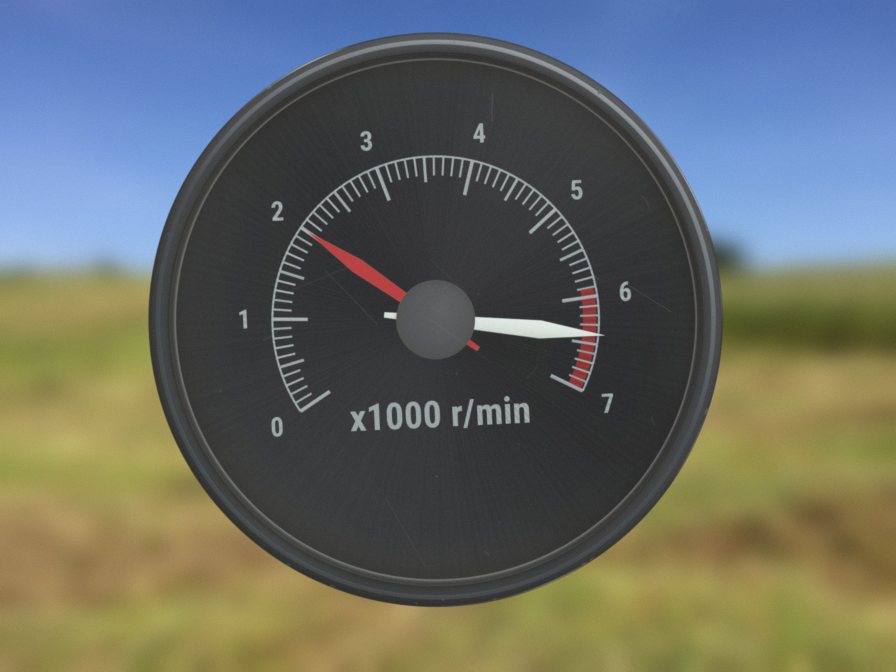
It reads 6400; rpm
